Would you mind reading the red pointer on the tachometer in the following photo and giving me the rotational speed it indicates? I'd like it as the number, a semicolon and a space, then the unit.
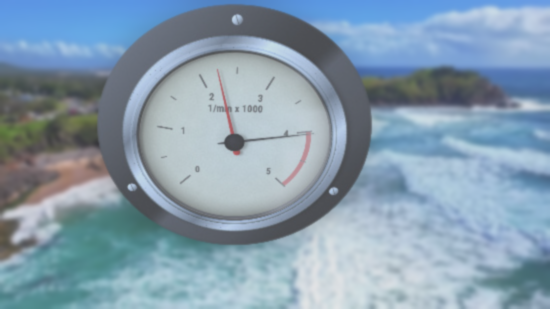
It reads 2250; rpm
